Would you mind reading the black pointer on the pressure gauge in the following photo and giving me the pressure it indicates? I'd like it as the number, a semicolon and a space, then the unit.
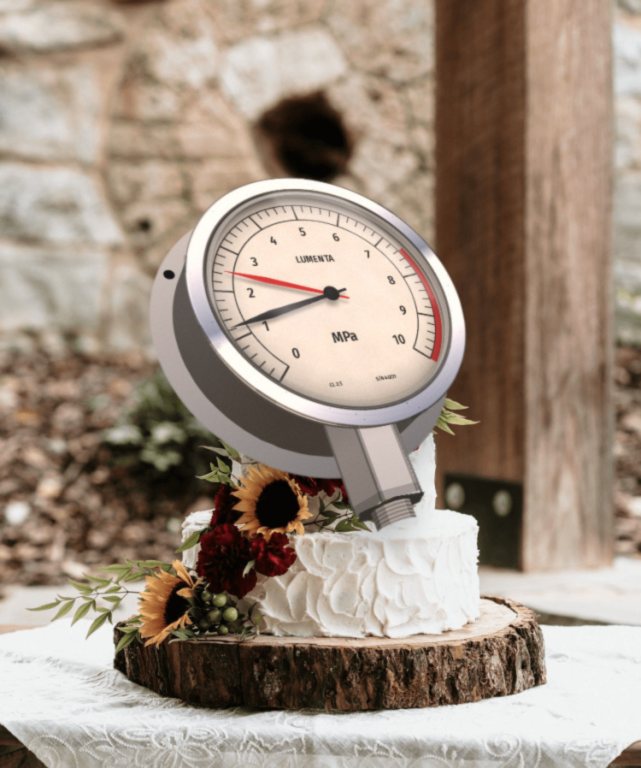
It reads 1.2; MPa
